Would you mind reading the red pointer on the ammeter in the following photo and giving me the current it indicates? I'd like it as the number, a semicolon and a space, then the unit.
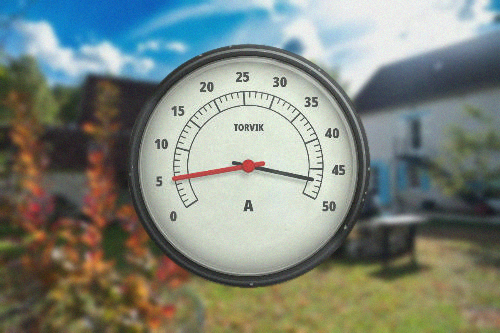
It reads 5; A
